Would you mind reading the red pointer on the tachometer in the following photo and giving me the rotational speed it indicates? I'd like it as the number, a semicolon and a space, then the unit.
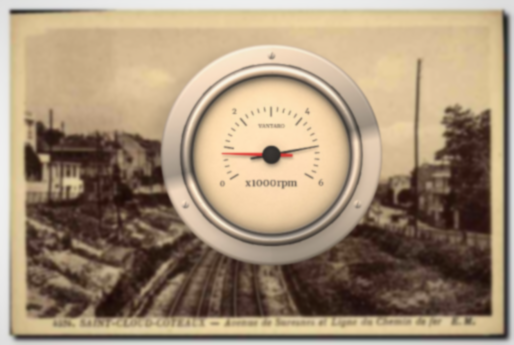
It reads 800; rpm
